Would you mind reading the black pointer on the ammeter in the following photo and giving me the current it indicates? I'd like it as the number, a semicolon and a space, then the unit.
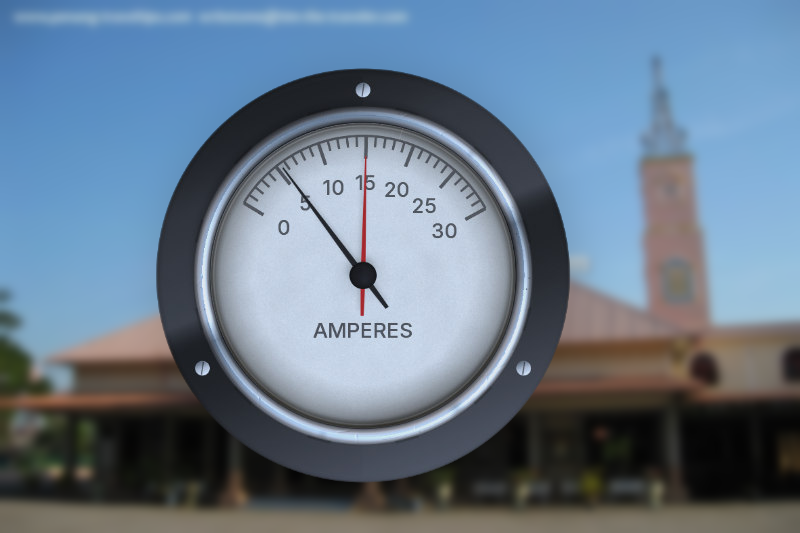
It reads 5.5; A
